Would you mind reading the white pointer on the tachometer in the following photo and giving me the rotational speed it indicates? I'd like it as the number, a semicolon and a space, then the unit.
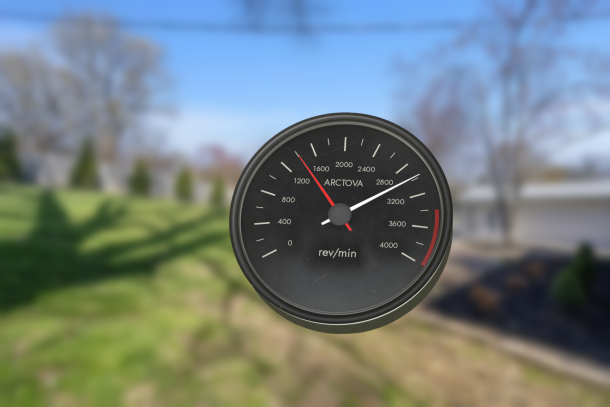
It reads 3000; rpm
